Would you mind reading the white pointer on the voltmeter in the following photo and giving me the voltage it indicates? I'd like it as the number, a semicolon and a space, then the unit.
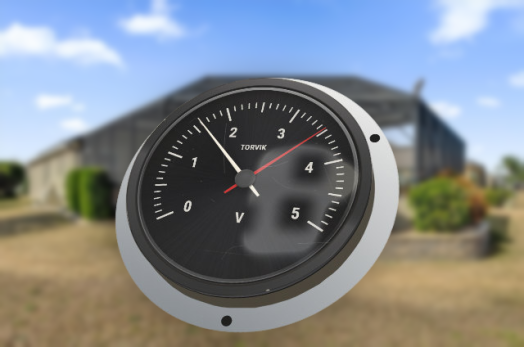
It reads 1.6; V
